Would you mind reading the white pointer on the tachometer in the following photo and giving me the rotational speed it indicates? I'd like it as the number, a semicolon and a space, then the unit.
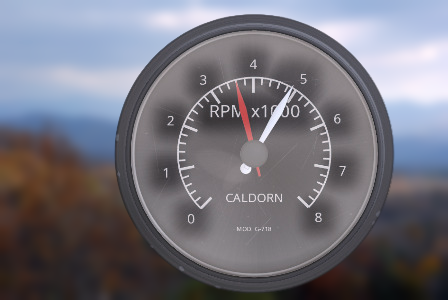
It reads 4900; rpm
